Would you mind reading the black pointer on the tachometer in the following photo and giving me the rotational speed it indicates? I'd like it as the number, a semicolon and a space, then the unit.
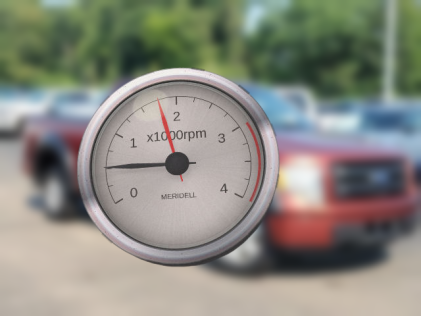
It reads 500; rpm
